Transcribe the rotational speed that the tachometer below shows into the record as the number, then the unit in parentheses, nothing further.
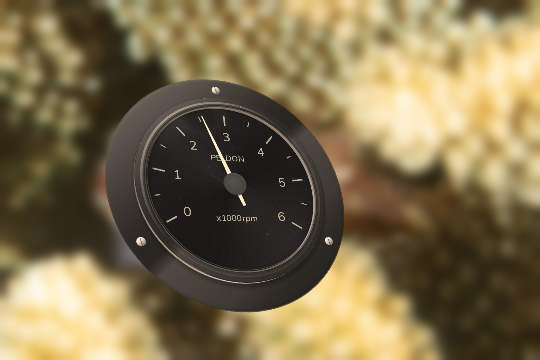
2500 (rpm)
